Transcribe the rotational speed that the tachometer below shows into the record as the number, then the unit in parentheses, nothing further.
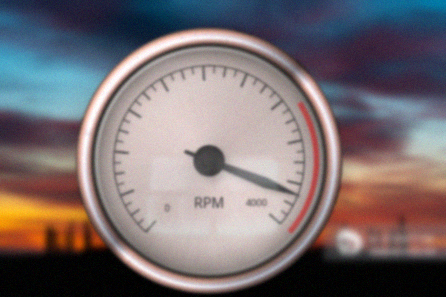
3700 (rpm)
